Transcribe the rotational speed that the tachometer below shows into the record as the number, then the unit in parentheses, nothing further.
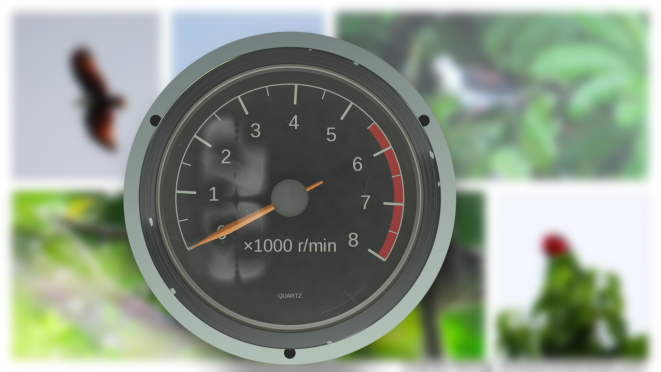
0 (rpm)
